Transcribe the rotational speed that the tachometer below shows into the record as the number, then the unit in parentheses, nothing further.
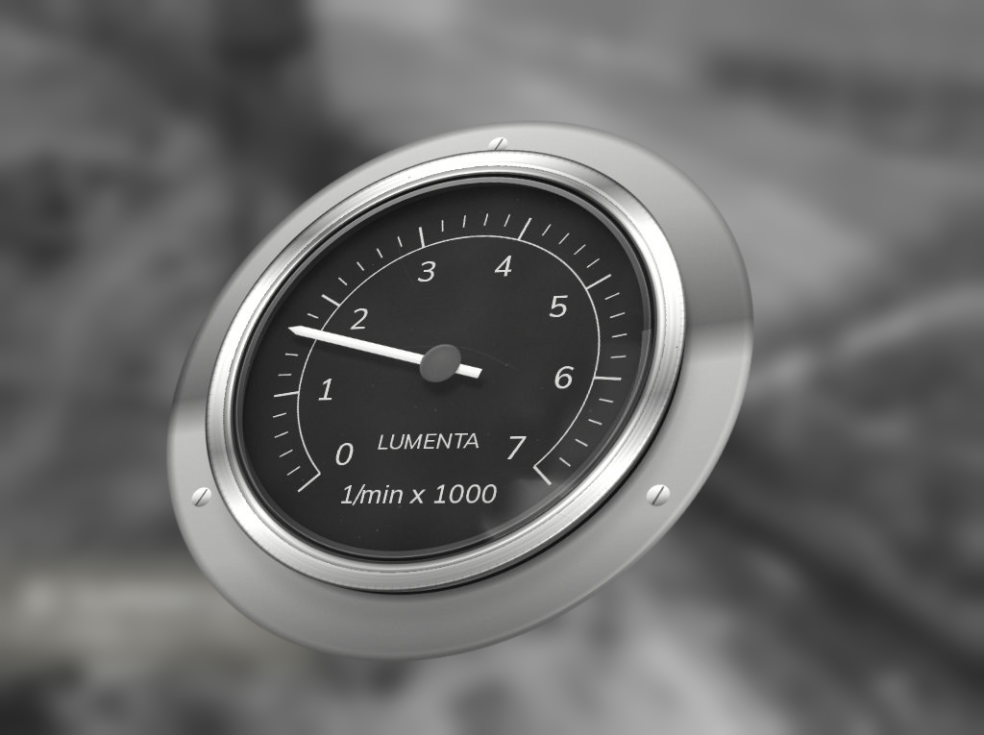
1600 (rpm)
